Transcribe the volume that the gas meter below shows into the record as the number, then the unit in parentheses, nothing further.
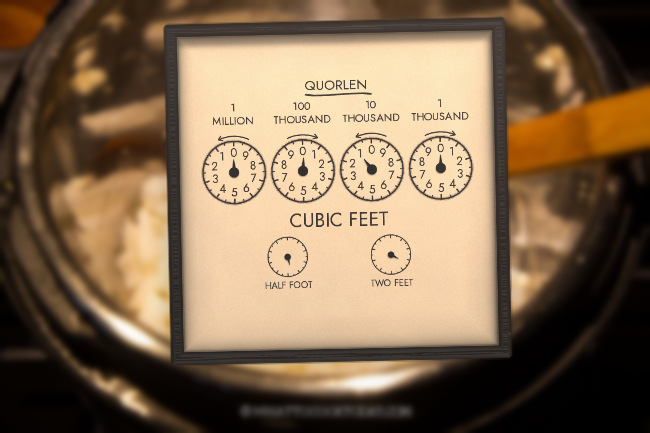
1000 (ft³)
